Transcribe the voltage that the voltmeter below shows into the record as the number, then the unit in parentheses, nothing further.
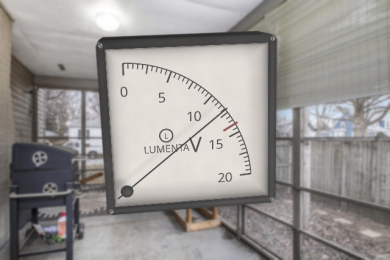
12 (V)
